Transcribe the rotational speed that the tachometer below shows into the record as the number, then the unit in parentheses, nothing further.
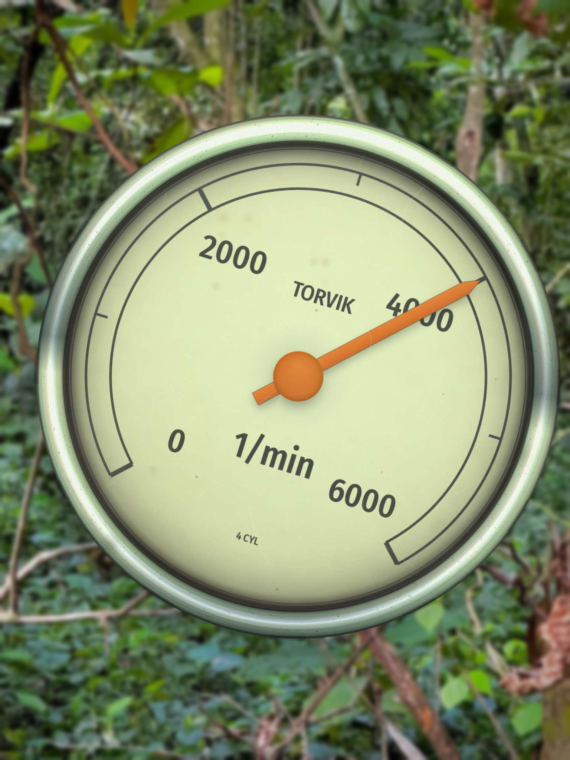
4000 (rpm)
